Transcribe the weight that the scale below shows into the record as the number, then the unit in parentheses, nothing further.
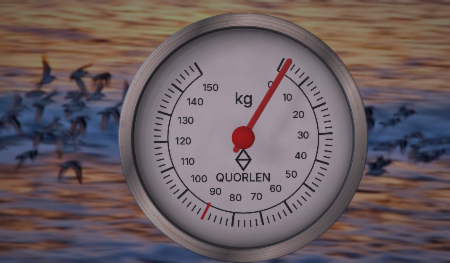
2 (kg)
